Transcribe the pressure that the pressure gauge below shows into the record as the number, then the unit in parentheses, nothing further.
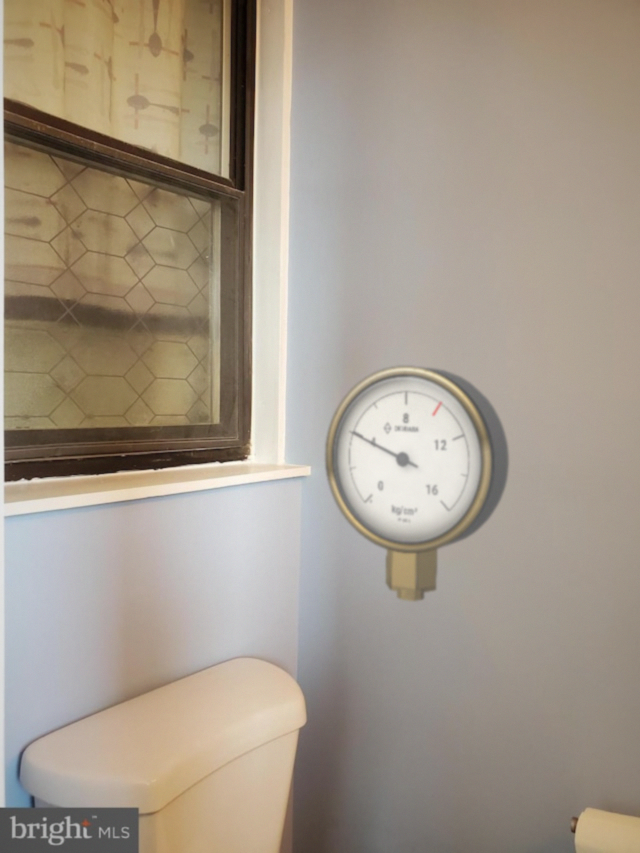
4 (kg/cm²)
